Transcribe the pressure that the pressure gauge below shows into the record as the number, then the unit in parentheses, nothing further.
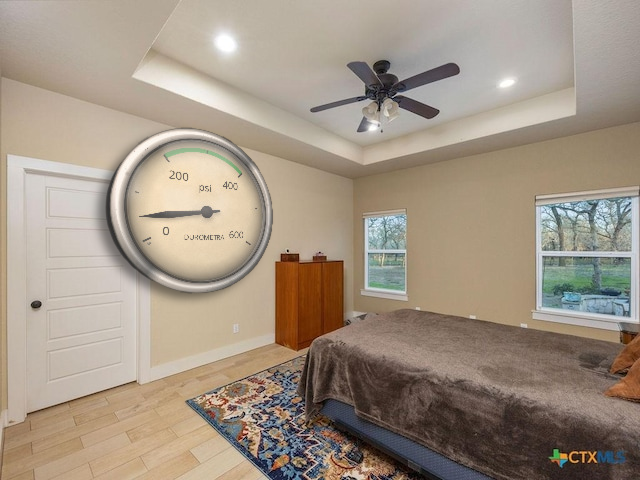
50 (psi)
